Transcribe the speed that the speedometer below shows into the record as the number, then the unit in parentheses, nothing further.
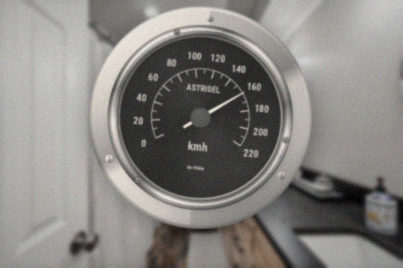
160 (km/h)
